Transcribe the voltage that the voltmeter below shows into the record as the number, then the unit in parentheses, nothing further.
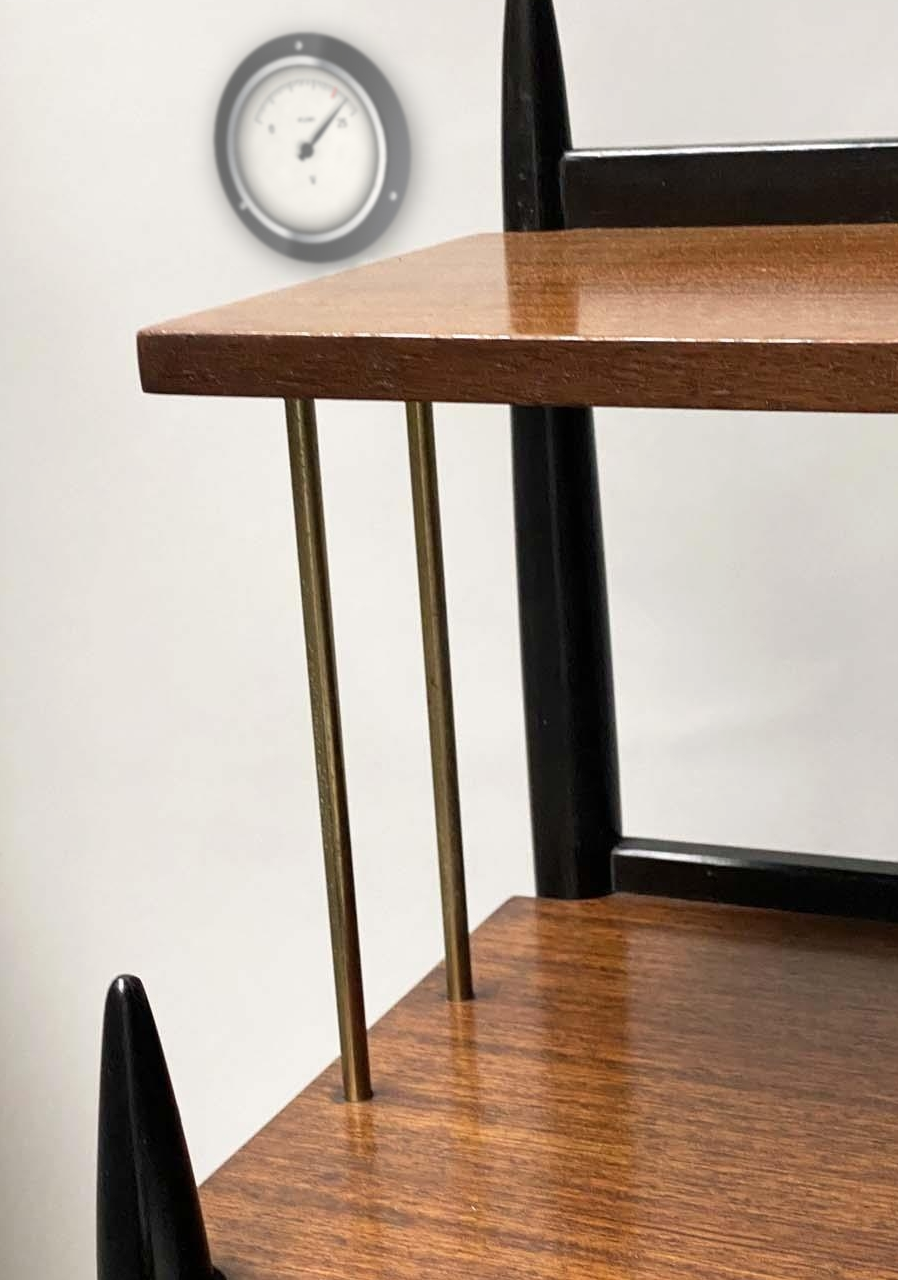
22.5 (V)
